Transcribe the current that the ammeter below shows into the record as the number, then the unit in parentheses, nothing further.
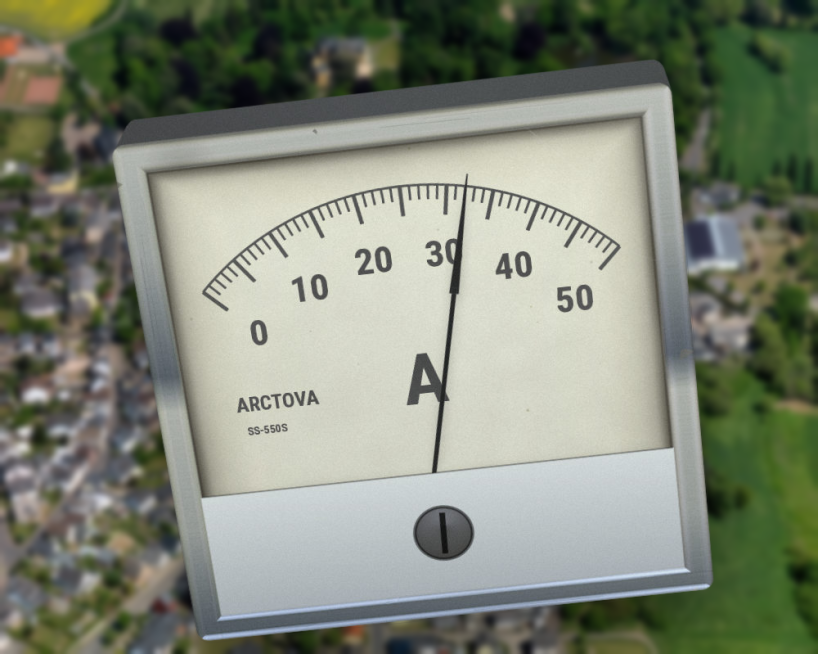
32 (A)
